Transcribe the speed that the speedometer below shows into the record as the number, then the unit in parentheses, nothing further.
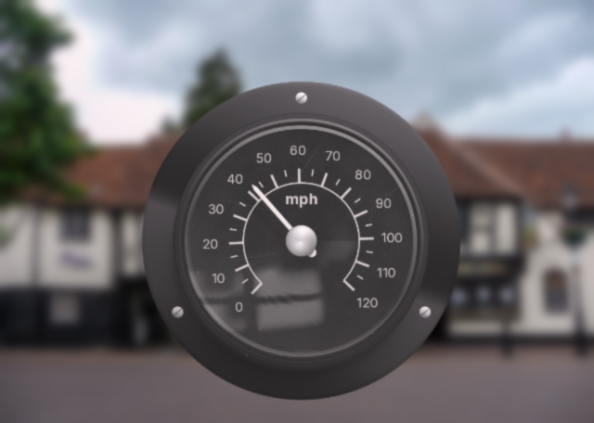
42.5 (mph)
